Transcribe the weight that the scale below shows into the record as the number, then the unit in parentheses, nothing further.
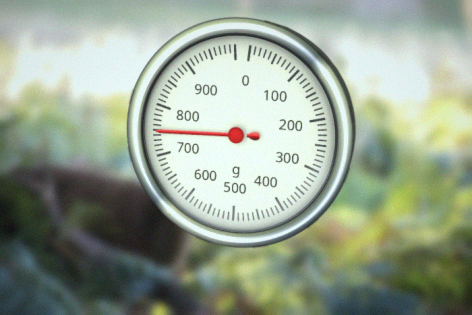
750 (g)
